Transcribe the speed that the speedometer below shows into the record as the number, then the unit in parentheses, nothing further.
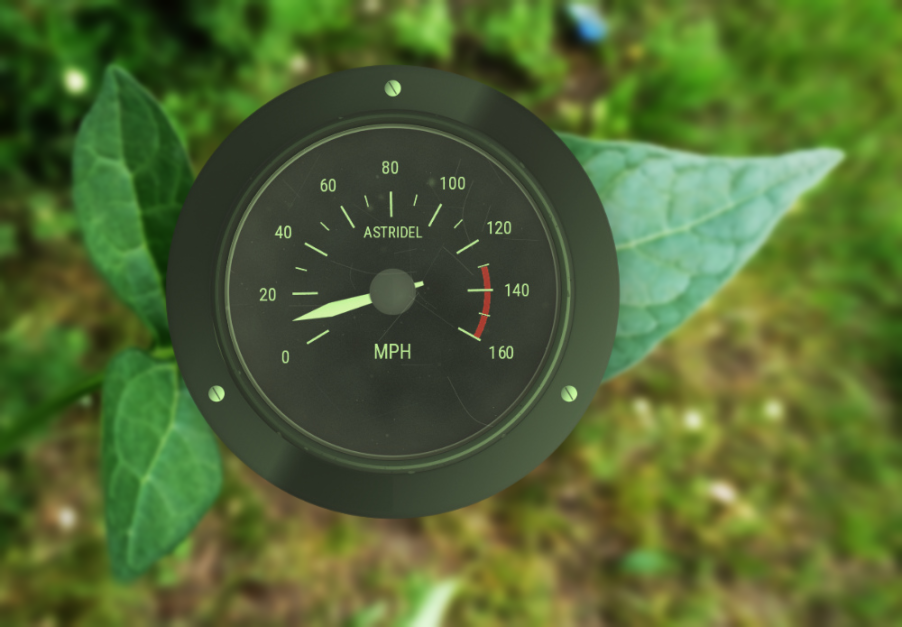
10 (mph)
